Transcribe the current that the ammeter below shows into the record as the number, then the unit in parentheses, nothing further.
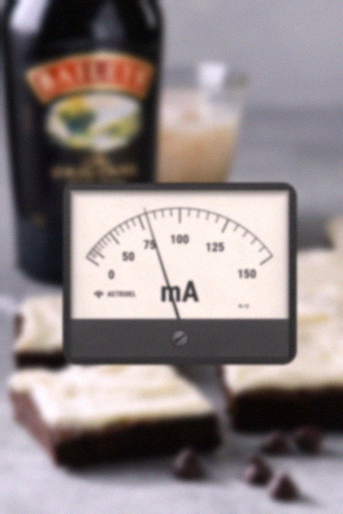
80 (mA)
